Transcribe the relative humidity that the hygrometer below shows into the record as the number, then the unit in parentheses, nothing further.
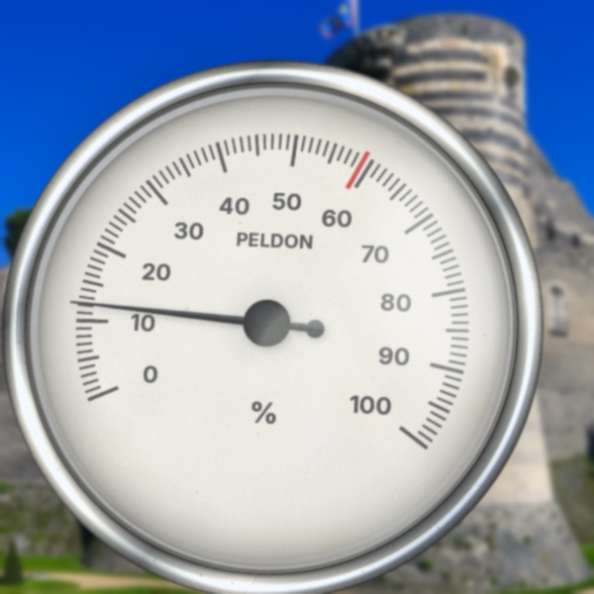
12 (%)
